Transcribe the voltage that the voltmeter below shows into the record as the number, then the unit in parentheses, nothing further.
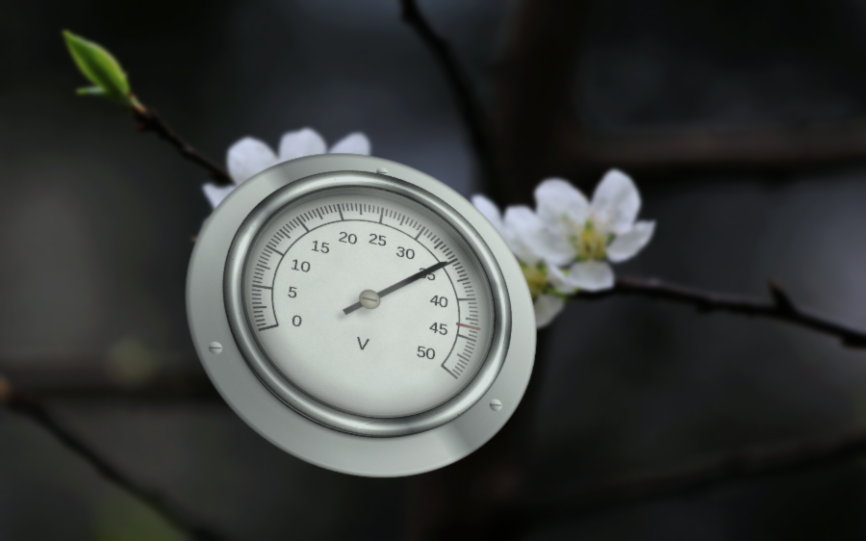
35 (V)
